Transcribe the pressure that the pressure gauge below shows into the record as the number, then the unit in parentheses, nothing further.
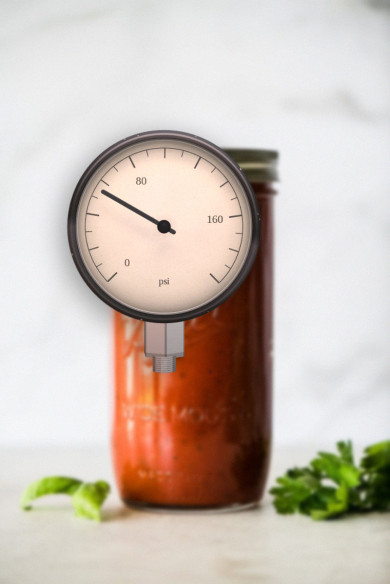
55 (psi)
